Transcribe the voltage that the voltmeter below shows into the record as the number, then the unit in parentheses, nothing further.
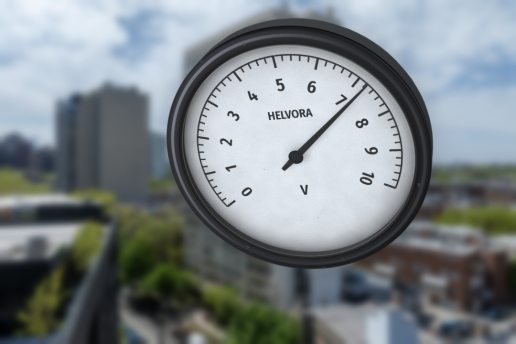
7.2 (V)
